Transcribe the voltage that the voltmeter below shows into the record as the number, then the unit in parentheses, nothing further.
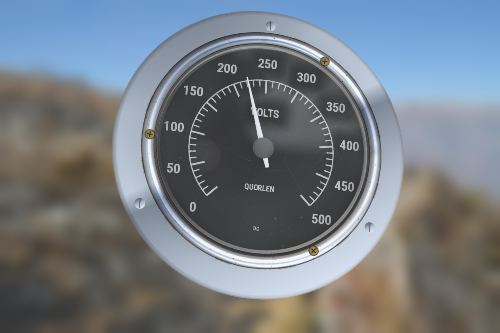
220 (V)
